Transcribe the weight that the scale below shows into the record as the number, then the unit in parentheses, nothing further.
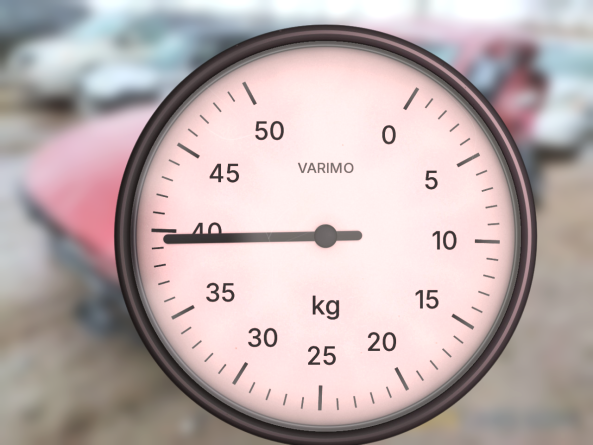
39.5 (kg)
